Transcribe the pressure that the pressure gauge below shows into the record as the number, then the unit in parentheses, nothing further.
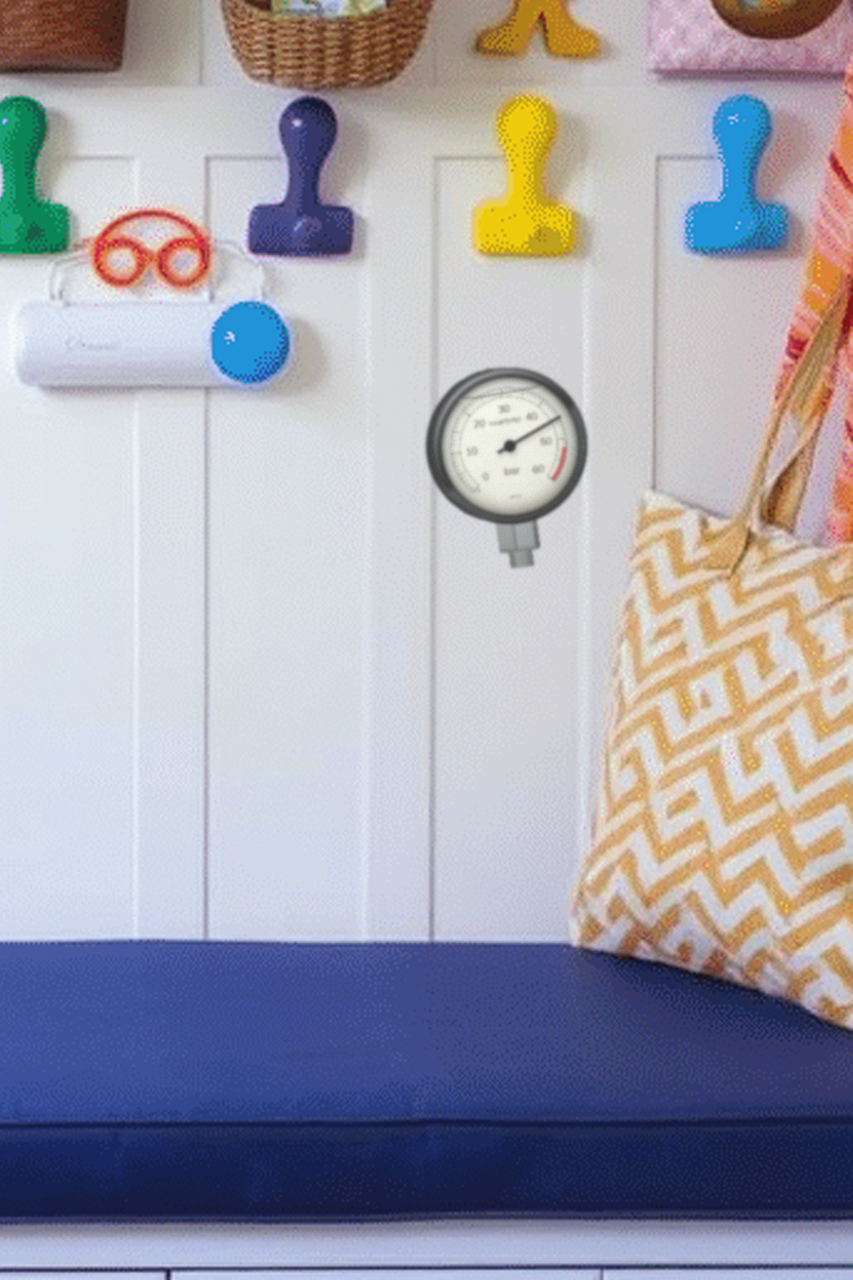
45 (bar)
